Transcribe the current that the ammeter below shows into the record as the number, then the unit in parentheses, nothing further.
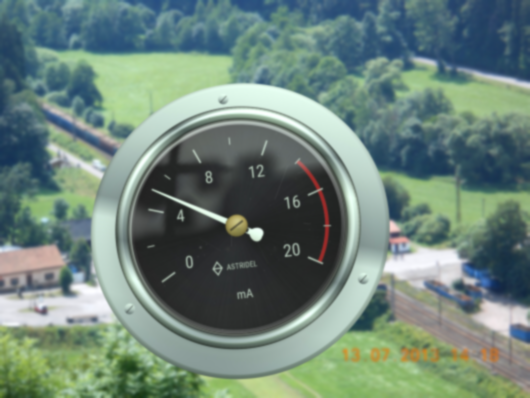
5 (mA)
